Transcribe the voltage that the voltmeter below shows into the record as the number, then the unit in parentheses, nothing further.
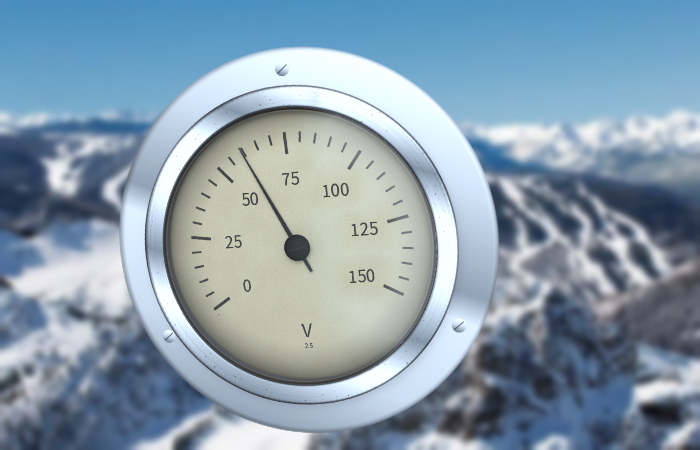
60 (V)
